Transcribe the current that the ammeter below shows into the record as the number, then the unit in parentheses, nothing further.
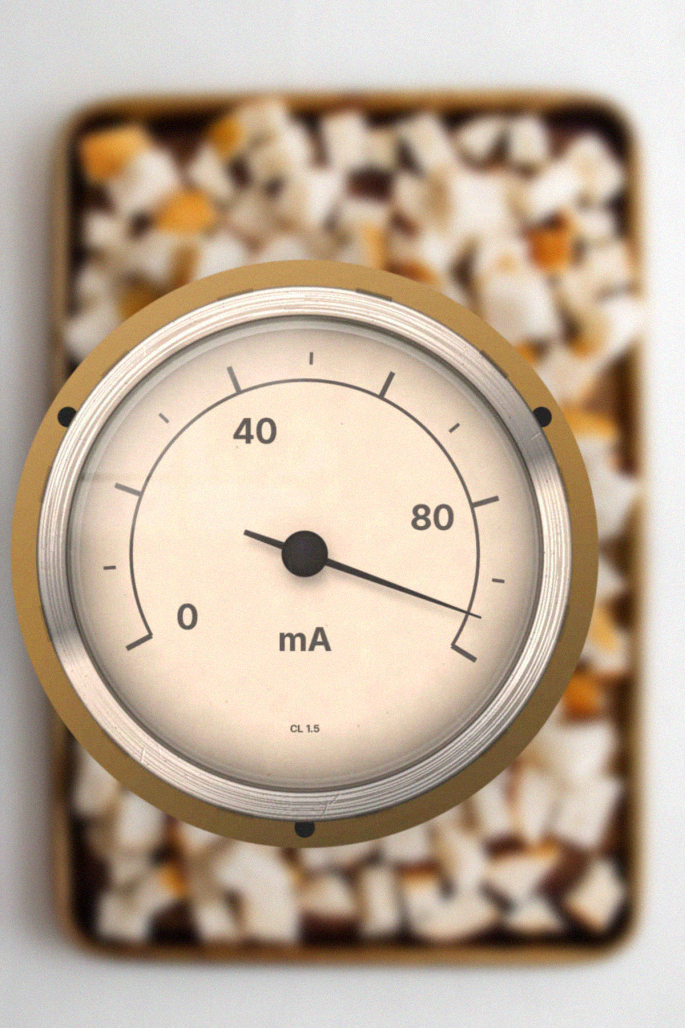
95 (mA)
